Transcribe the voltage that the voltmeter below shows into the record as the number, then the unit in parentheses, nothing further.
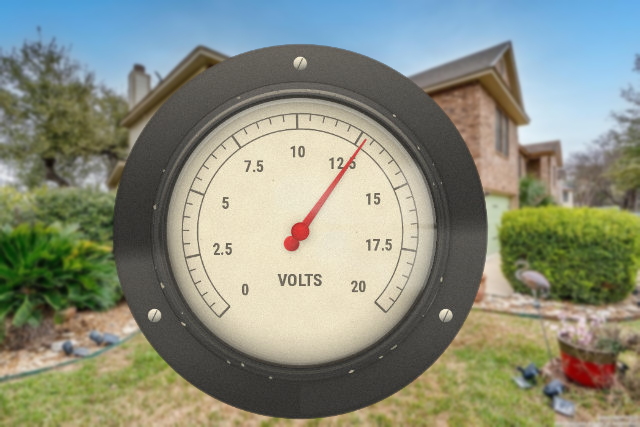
12.75 (V)
